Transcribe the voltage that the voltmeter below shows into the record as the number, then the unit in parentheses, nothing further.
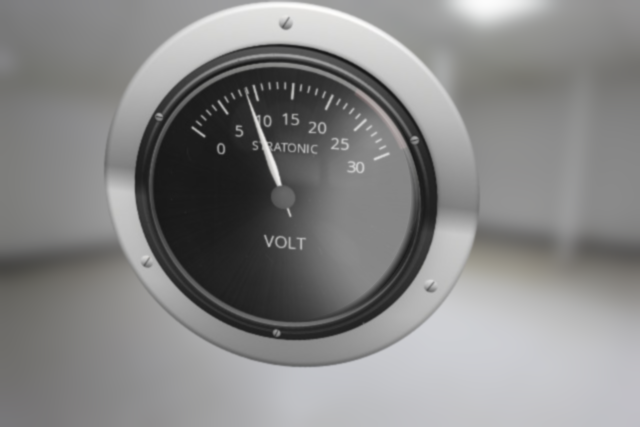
9 (V)
